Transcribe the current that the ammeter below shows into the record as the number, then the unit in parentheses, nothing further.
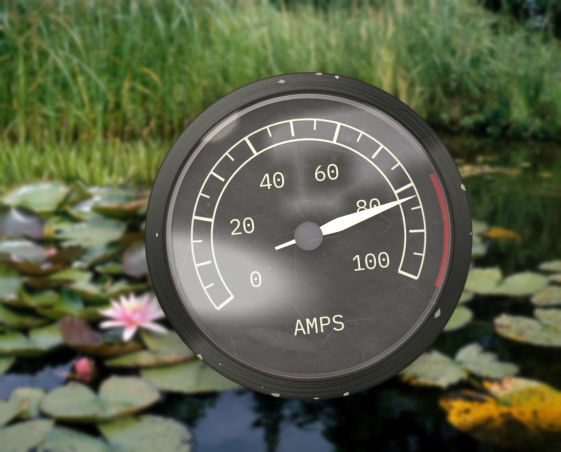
82.5 (A)
